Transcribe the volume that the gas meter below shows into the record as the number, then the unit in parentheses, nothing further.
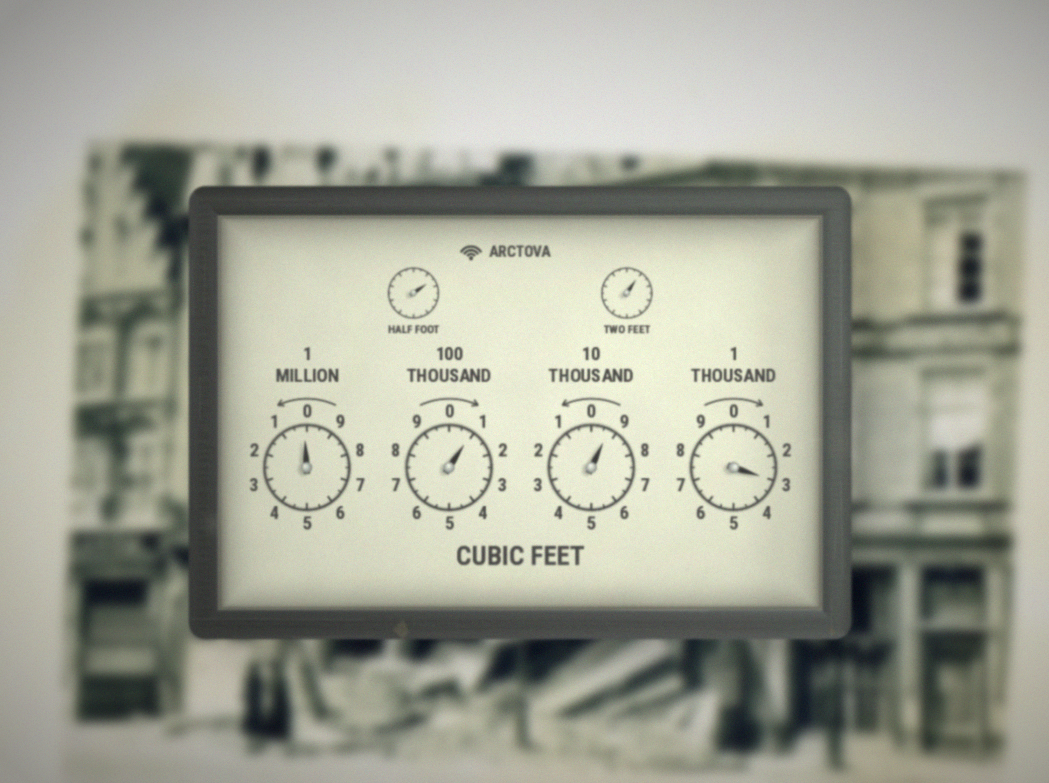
9300 (ft³)
